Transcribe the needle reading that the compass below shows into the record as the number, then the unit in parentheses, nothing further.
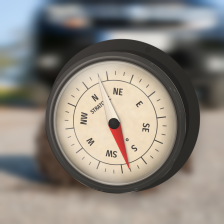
200 (°)
